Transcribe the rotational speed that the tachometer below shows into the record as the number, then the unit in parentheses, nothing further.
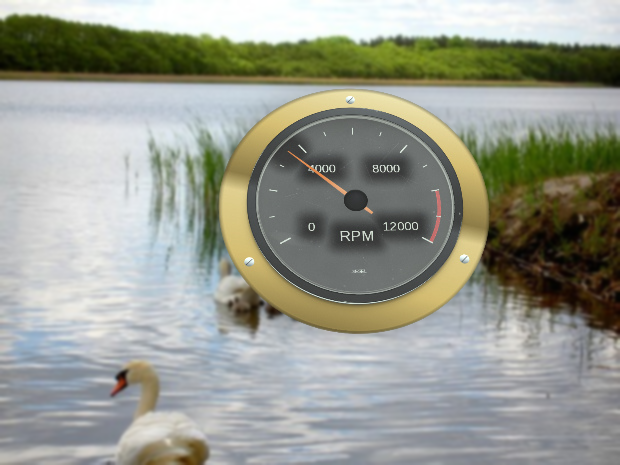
3500 (rpm)
